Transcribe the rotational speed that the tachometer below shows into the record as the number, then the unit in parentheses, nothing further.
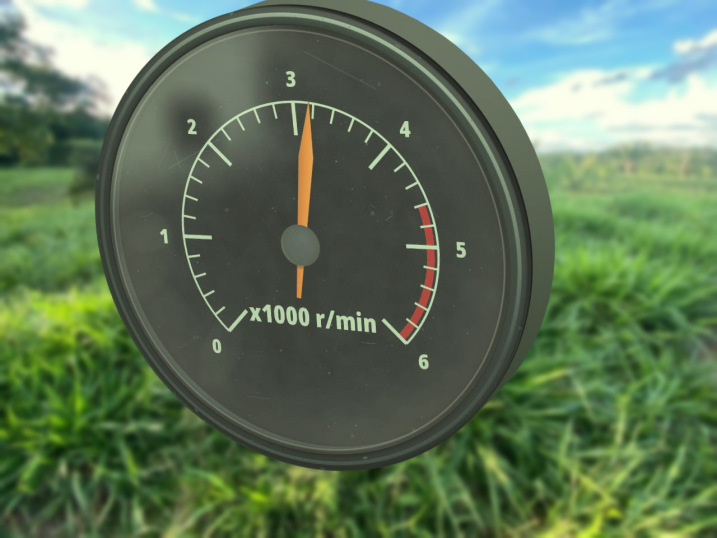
3200 (rpm)
